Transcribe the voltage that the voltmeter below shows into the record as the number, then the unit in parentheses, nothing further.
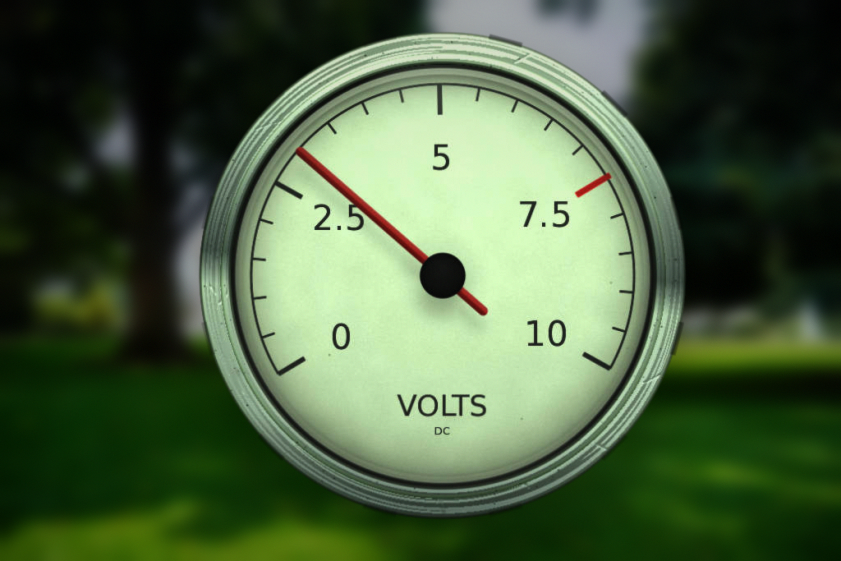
3 (V)
